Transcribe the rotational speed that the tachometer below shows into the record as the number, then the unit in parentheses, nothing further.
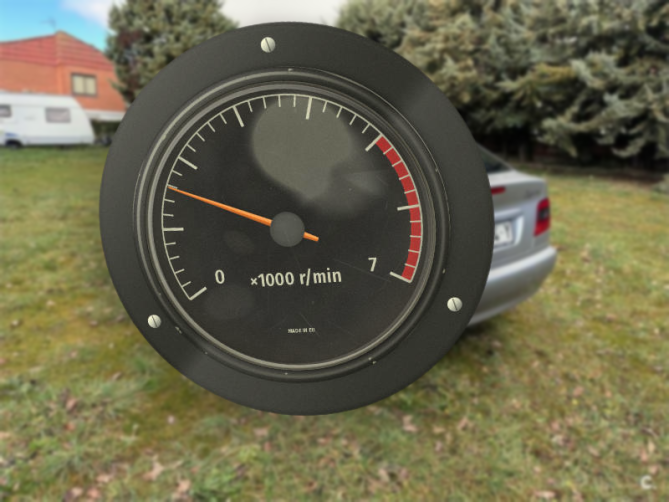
1600 (rpm)
